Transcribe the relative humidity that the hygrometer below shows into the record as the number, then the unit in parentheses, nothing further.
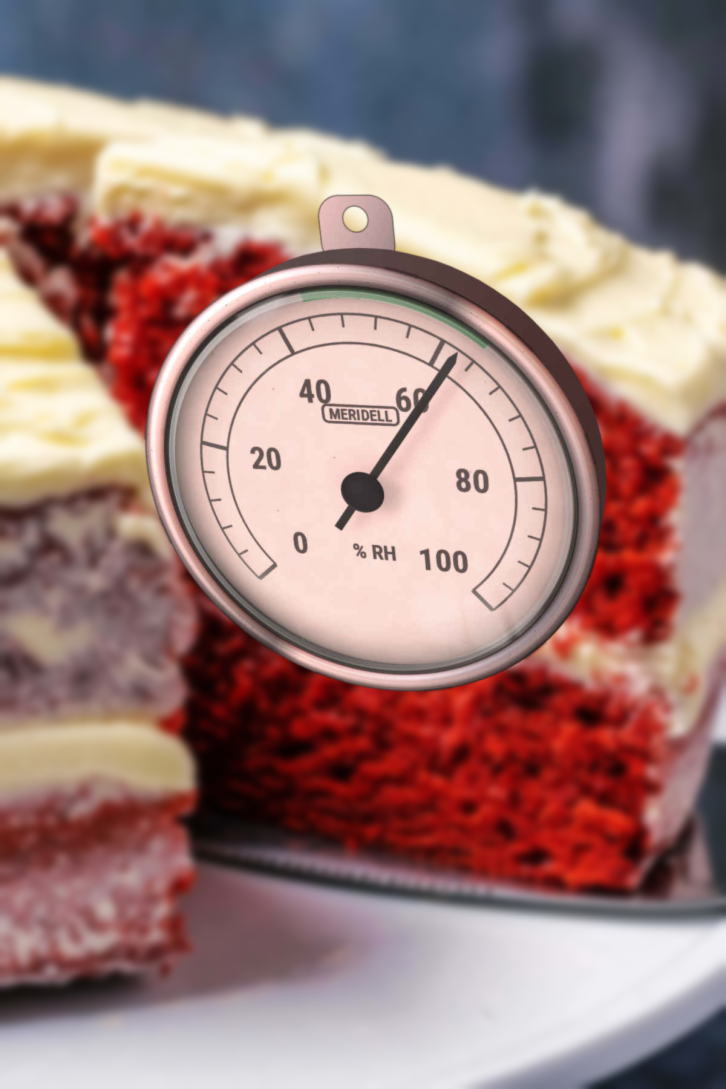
62 (%)
